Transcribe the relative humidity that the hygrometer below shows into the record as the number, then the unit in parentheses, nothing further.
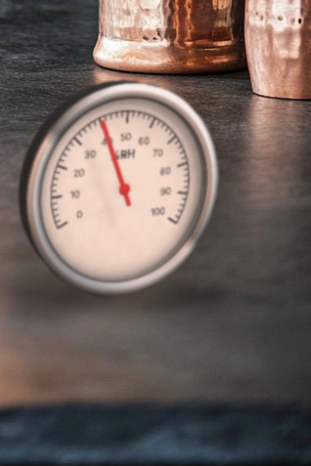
40 (%)
